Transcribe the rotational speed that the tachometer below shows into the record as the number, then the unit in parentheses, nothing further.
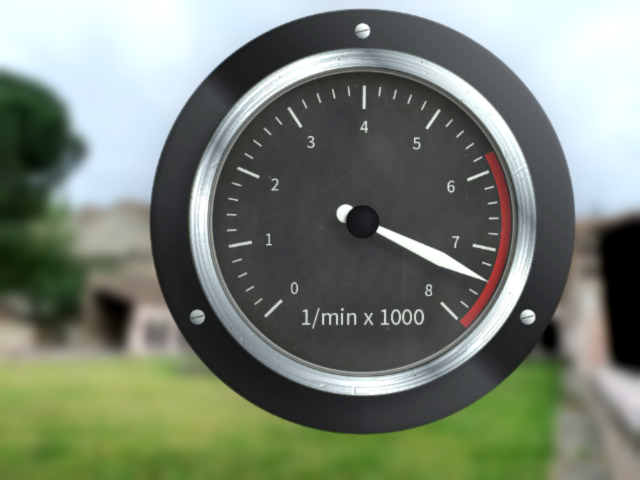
7400 (rpm)
